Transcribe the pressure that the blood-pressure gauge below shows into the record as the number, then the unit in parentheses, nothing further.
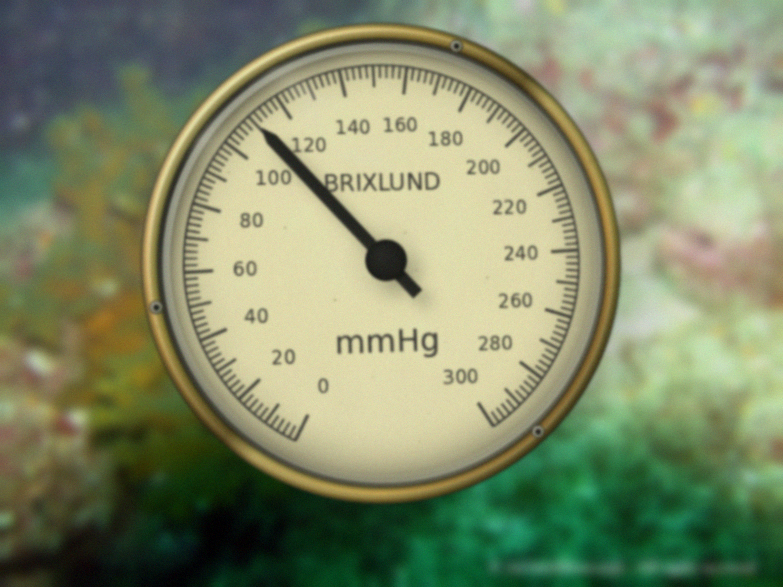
110 (mmHg)
